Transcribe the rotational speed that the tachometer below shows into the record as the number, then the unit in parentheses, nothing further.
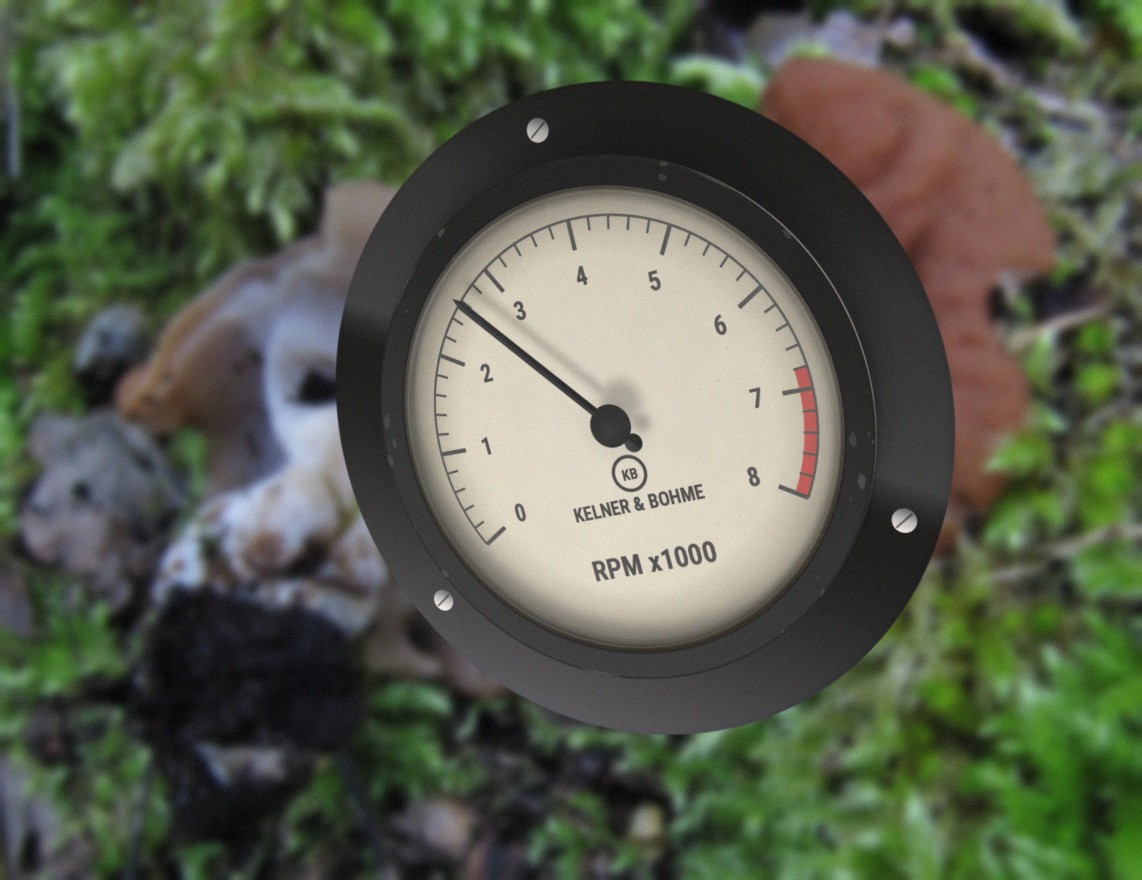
2600 (rpm)
